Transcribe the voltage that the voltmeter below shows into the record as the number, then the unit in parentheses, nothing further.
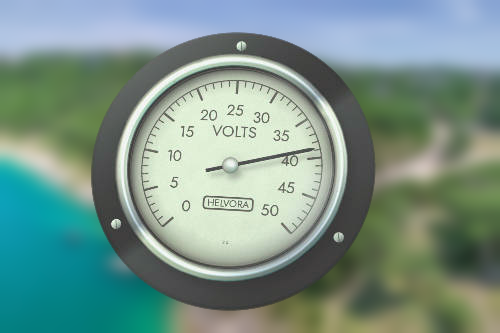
39 (V)
